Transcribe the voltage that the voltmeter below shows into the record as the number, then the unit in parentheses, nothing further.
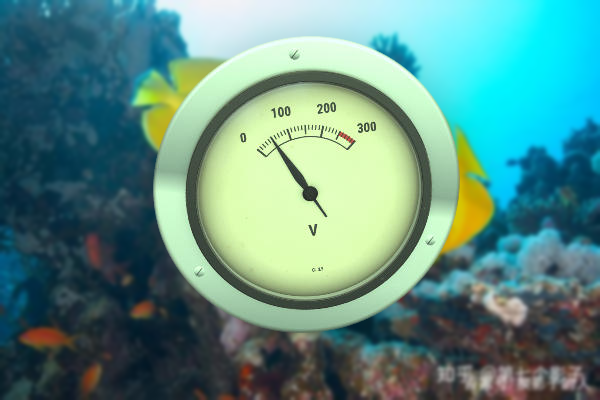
50 (V)
